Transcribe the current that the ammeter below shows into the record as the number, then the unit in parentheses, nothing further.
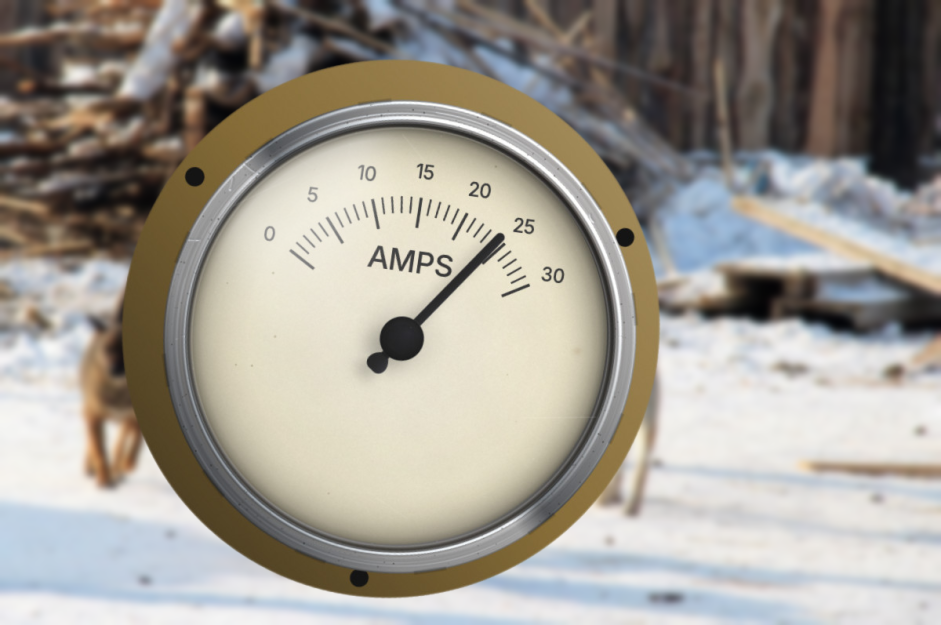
24 (A)
